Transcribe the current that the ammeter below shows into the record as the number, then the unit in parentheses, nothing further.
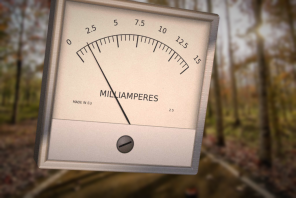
1.5 (mA)
